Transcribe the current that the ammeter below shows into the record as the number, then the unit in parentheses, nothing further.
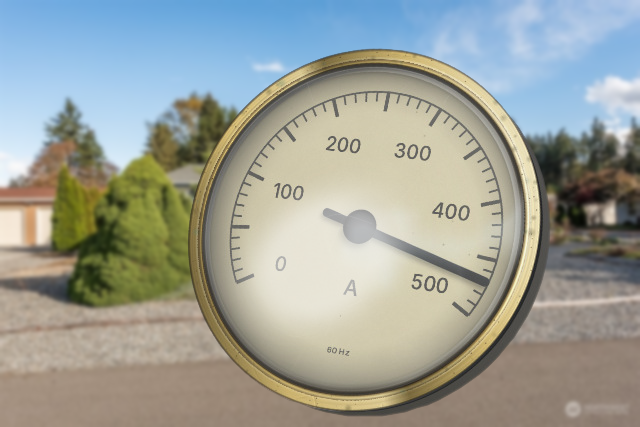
470 (A)
